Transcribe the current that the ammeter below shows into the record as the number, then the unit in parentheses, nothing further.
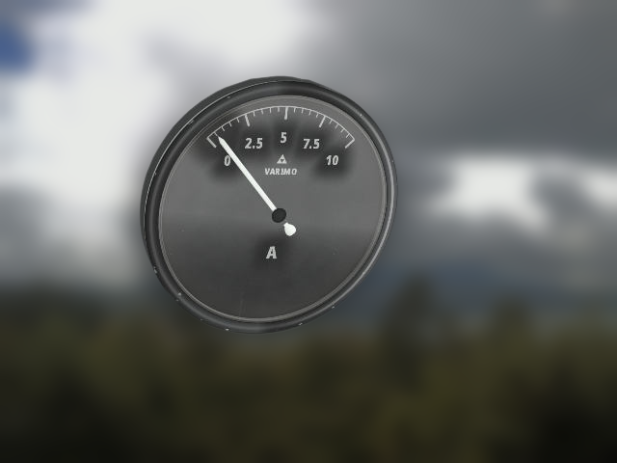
0.5 (A)
